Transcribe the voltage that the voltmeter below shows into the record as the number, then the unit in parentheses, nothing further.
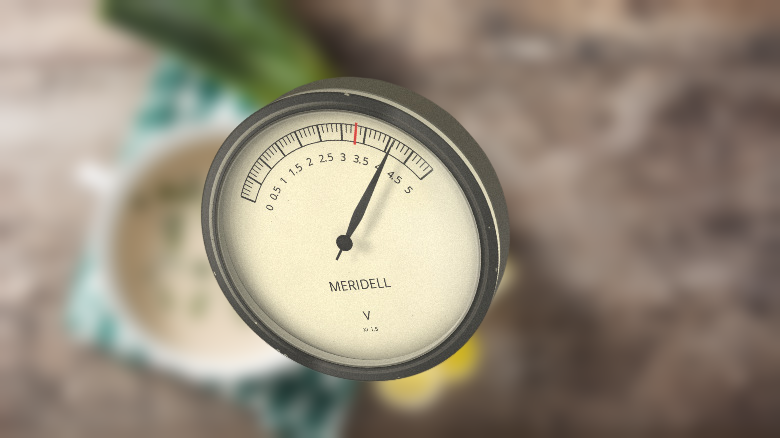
4.1 (V)
